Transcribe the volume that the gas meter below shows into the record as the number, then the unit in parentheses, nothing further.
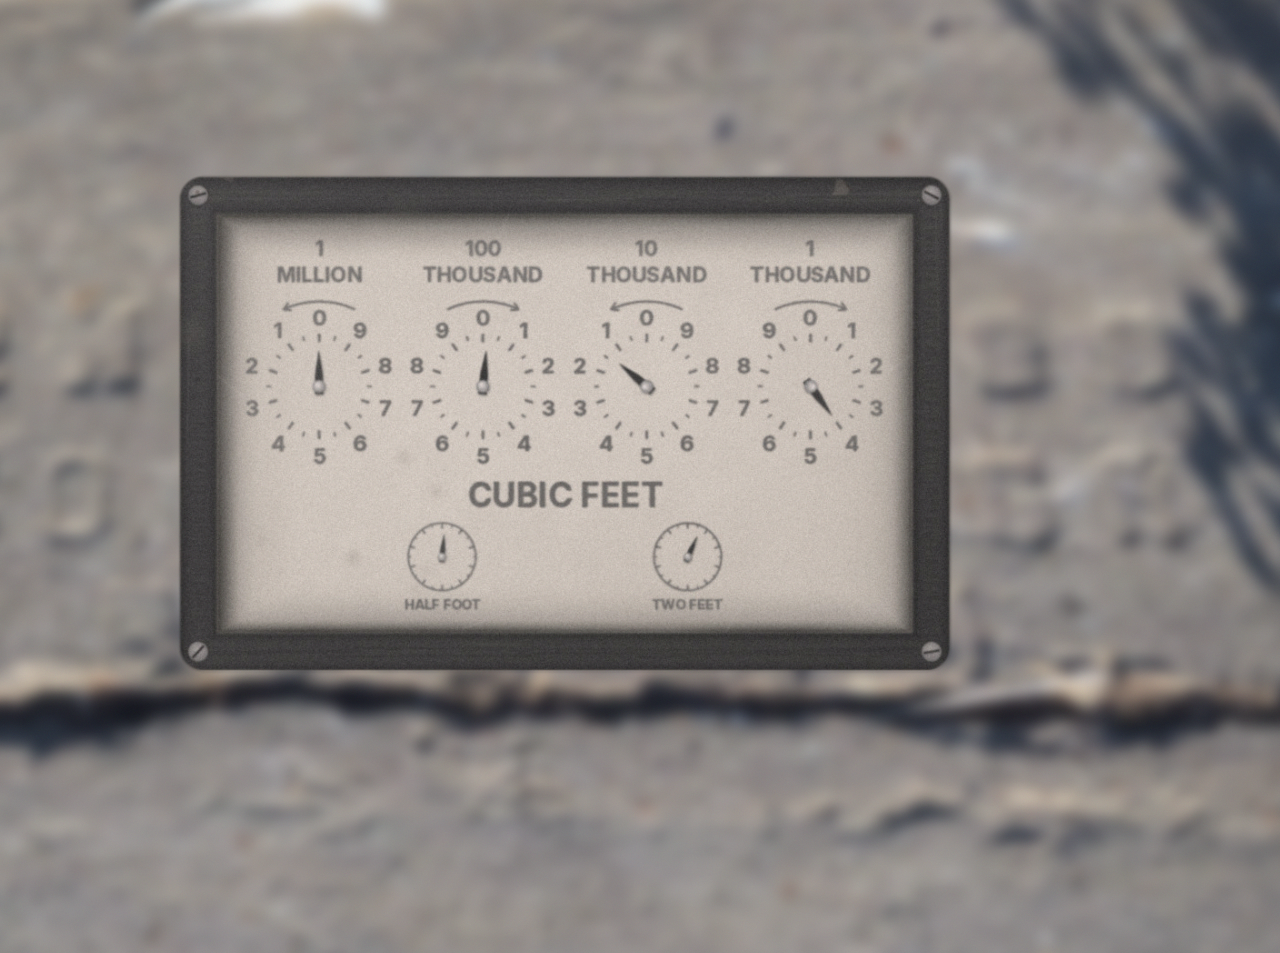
1400 (ft³)
